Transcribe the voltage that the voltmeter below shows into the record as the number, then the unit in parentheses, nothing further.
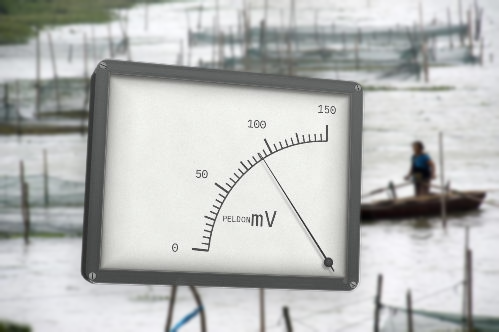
90 (mV)
